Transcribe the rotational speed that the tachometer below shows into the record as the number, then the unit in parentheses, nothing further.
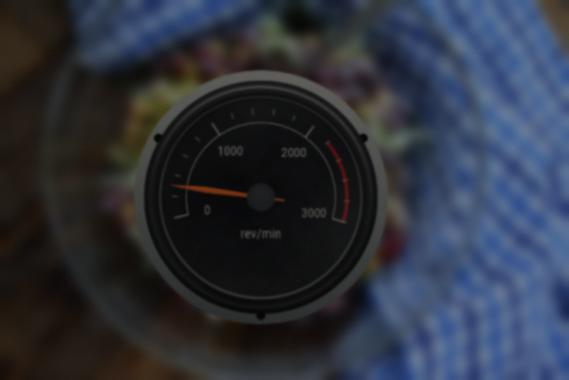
300 (rpm)
